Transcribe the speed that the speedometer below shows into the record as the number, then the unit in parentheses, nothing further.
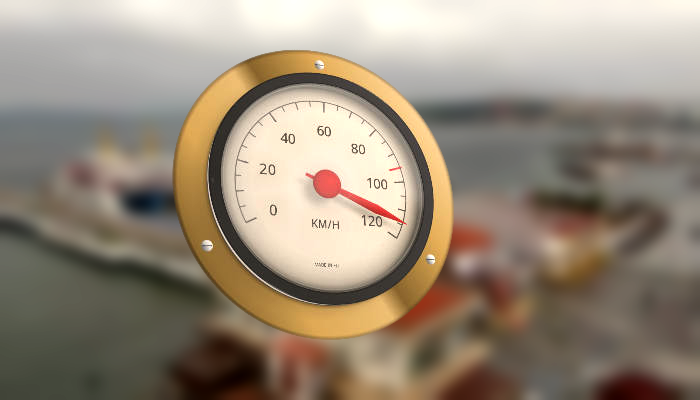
115 (km/h)
